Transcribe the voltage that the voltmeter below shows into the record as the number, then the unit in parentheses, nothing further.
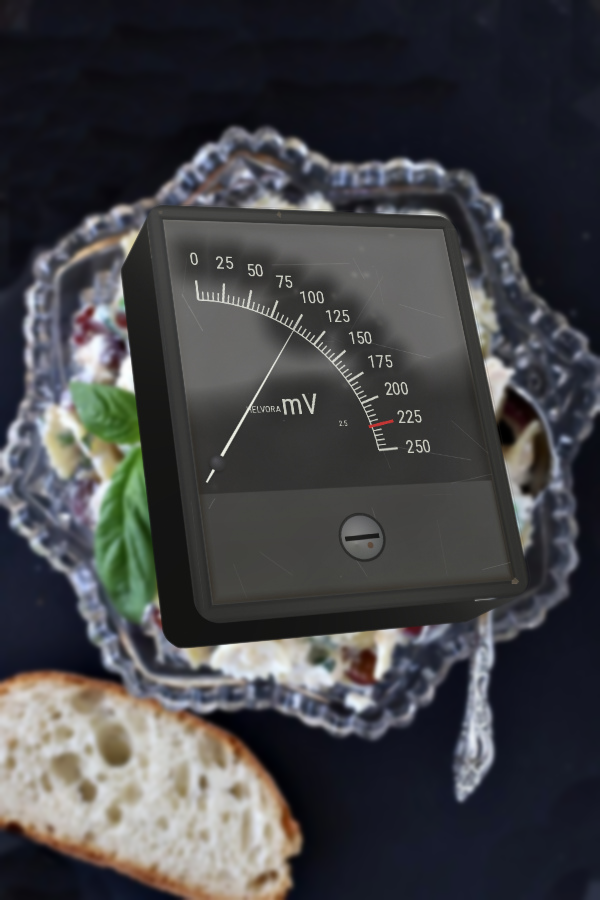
100 (mV)
